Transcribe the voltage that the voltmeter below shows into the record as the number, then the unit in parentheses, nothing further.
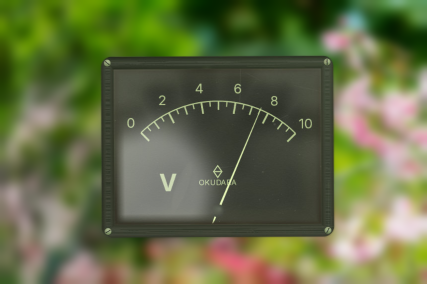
7.5 (V)
